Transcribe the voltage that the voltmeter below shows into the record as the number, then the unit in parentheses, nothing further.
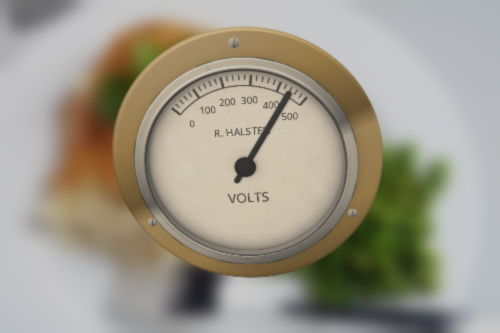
440 (V)
